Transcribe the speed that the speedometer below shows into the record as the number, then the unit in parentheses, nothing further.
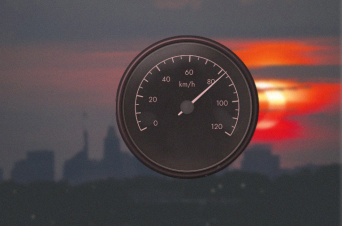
82.5 (km/h)
